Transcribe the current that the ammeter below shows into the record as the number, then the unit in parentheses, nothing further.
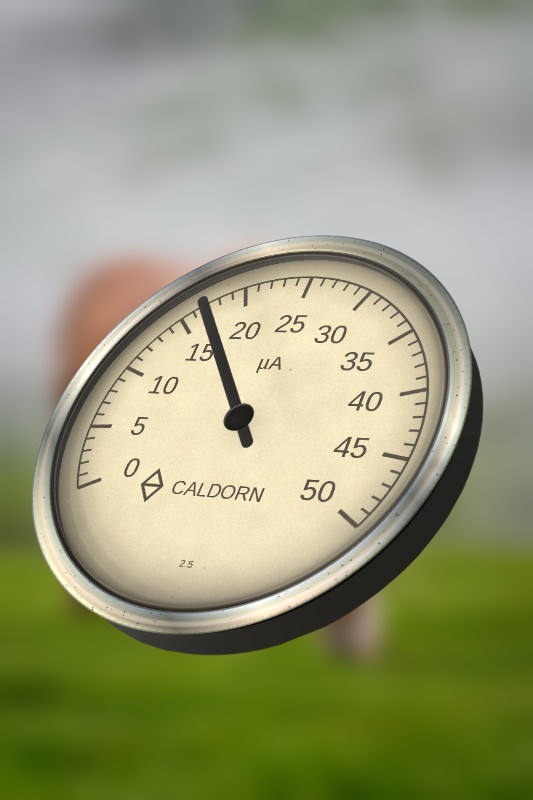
17 (µA)
